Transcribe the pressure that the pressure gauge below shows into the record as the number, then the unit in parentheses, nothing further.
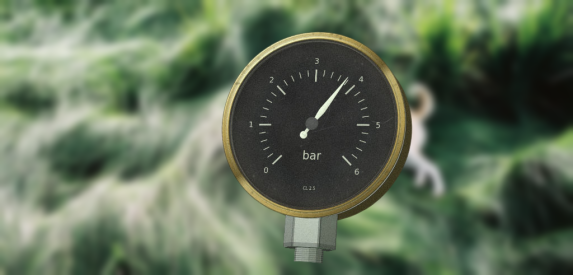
3.8 (bar)
